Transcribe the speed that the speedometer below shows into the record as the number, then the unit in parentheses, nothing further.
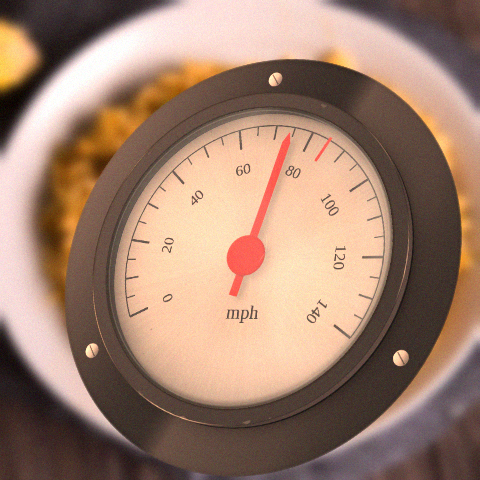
75 (mph)
